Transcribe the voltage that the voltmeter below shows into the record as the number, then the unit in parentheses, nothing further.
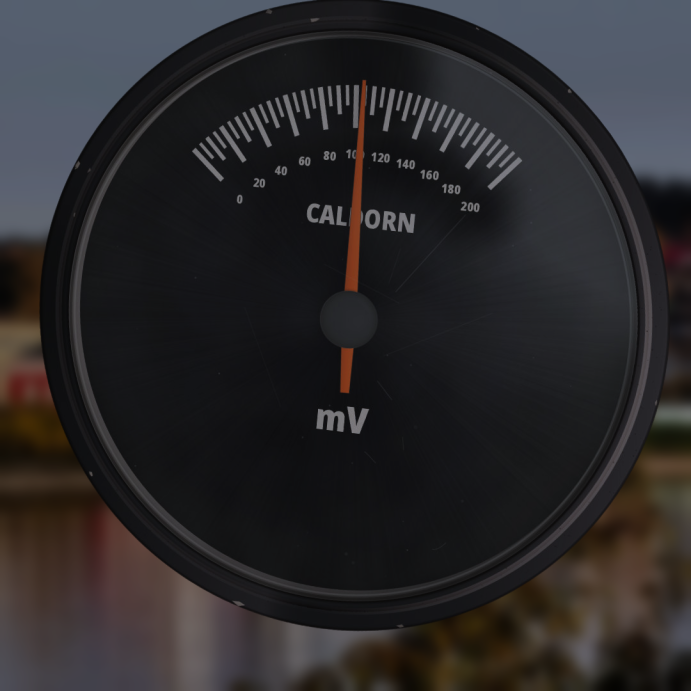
105 (mV)
